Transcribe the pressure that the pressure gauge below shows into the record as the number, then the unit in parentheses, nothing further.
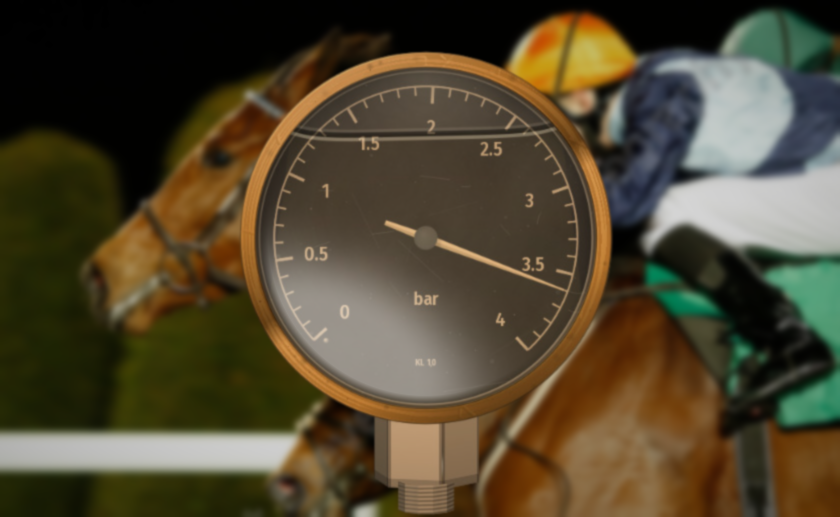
3.6 (bar)
